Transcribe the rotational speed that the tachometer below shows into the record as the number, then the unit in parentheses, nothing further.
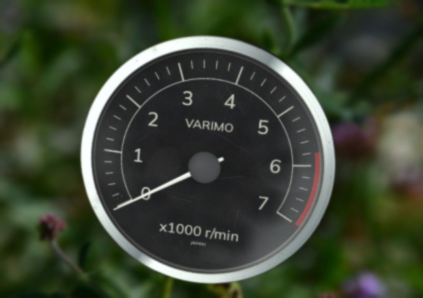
0 (rpm)
